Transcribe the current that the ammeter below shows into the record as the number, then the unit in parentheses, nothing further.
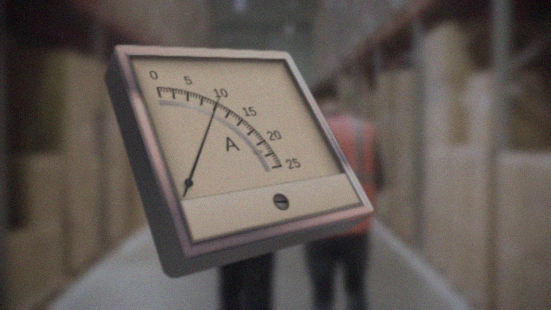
10 (A)
